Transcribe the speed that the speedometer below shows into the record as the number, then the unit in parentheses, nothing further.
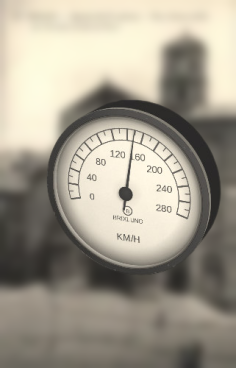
150 (km/h)
